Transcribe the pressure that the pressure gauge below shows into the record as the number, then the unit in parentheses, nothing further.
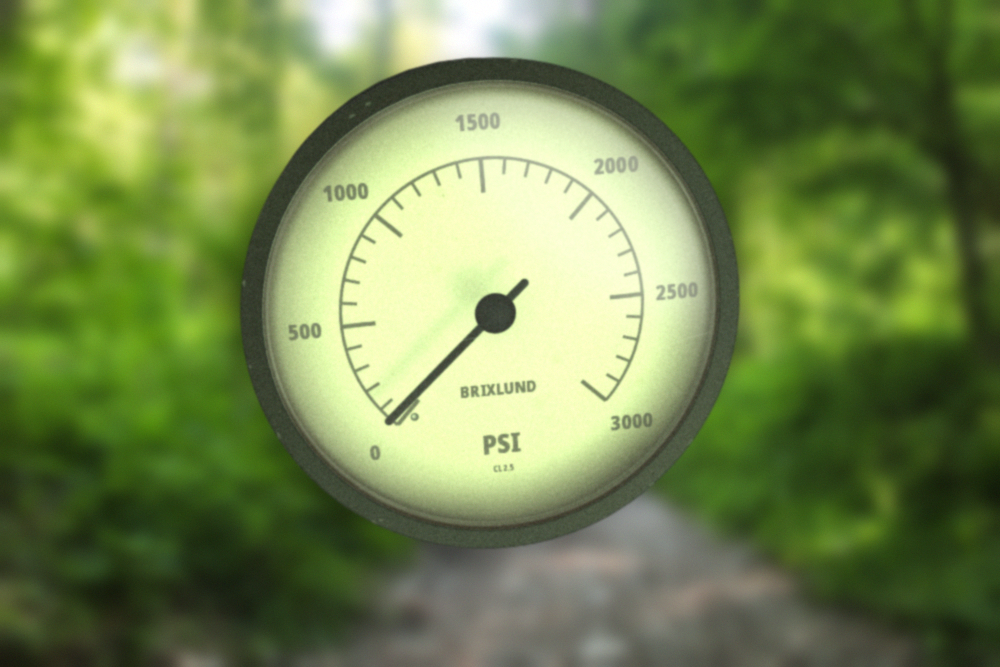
50 (psi)
